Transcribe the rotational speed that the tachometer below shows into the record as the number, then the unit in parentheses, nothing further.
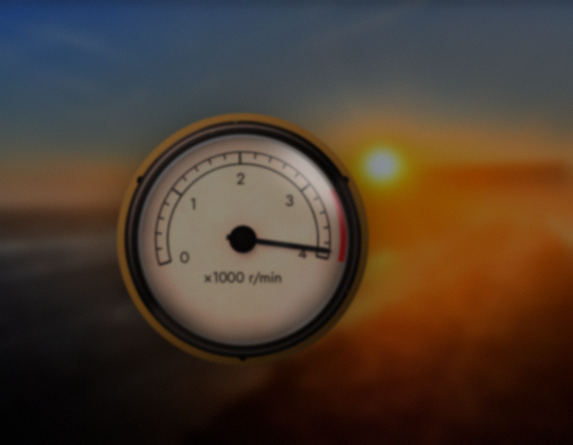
3900 (rpm)
